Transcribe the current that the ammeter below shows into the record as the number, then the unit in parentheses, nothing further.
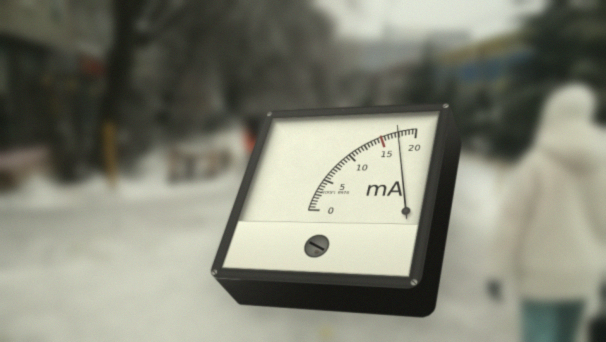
17.5 (mA)
